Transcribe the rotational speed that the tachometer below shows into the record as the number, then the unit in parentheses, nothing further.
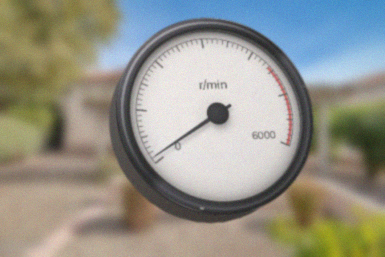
100 (rpm)
